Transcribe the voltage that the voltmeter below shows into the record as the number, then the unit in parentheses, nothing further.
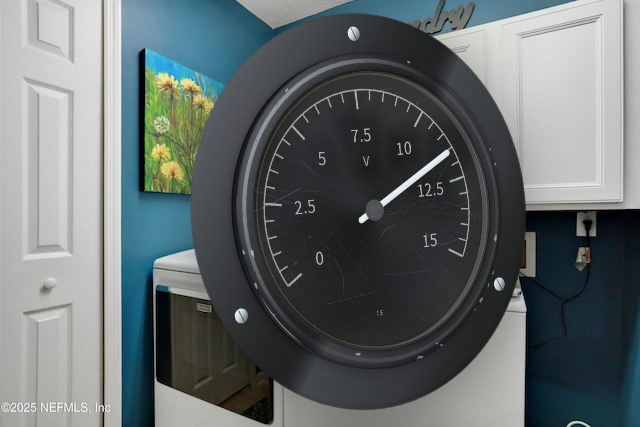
11.5 (V)
